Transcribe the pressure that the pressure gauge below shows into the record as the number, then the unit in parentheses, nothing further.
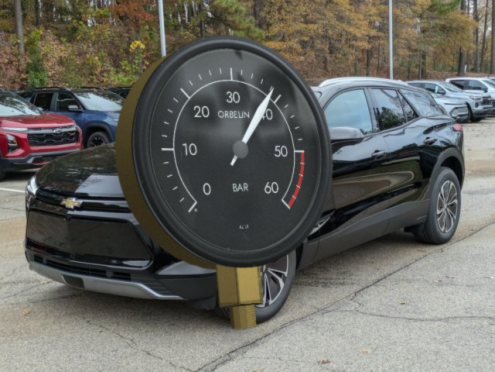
38 (bar)
